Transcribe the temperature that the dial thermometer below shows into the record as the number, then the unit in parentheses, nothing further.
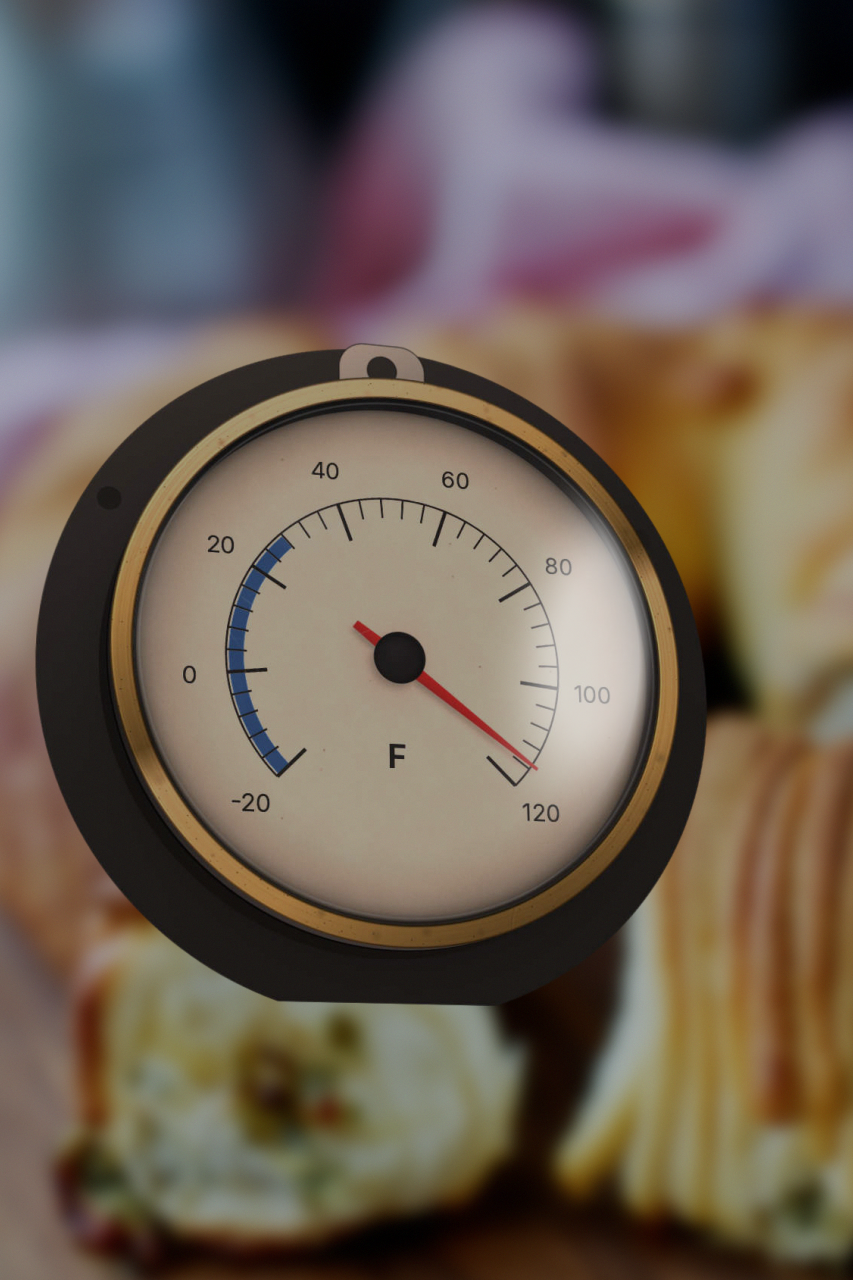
116 (°F)
